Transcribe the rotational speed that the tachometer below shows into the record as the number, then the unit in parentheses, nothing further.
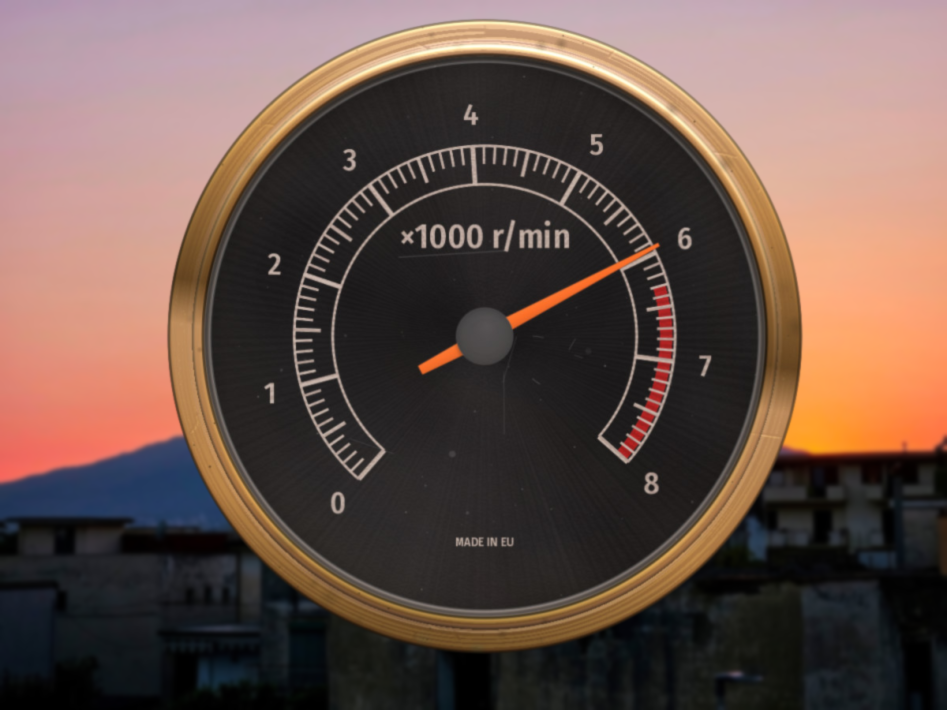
5950 (rpm)
